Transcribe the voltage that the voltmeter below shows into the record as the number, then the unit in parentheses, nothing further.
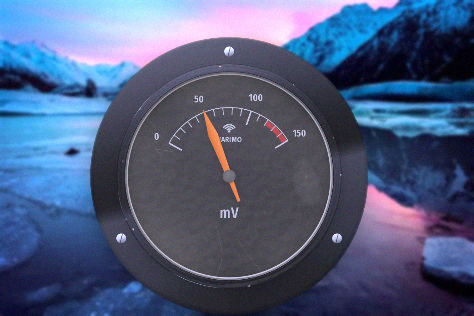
50 (mV)
